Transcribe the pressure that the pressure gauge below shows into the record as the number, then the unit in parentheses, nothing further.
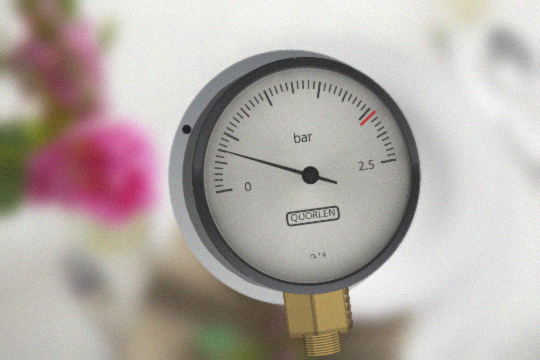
0.35 (bar)
